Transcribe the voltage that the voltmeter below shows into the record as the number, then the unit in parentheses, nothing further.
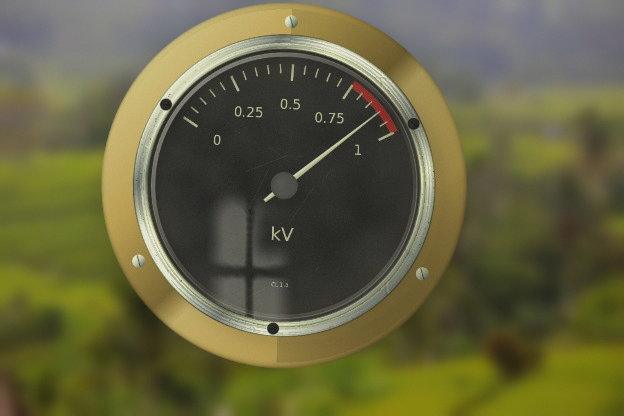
0.9 (kV)
